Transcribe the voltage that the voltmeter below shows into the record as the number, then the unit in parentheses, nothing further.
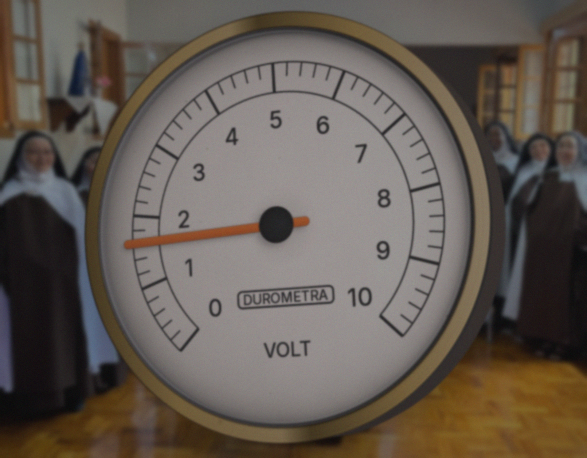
1.6 (V)
